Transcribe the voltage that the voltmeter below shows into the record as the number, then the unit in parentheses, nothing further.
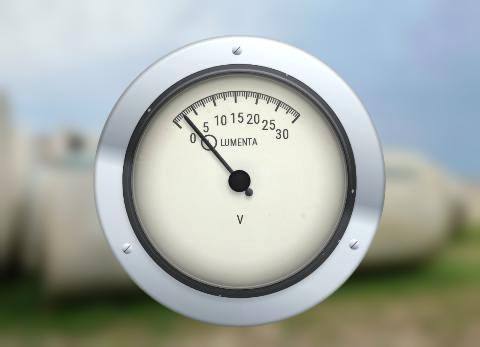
2.5 (V)
